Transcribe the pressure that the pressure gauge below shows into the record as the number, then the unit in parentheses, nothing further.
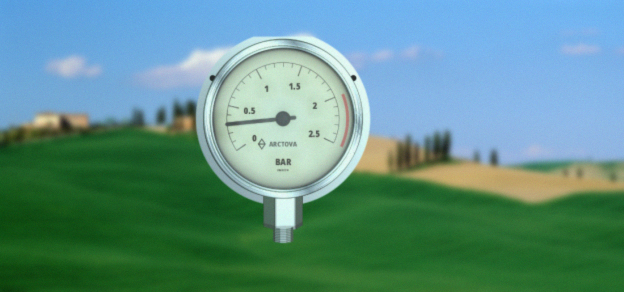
0.3 (bar)
